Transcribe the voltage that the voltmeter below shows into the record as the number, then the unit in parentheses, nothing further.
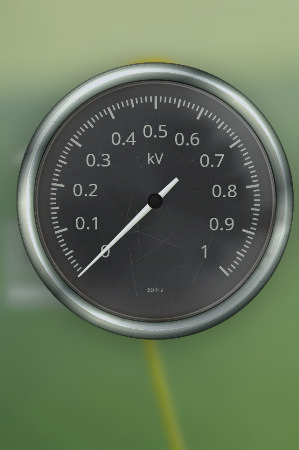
0 (kV)
